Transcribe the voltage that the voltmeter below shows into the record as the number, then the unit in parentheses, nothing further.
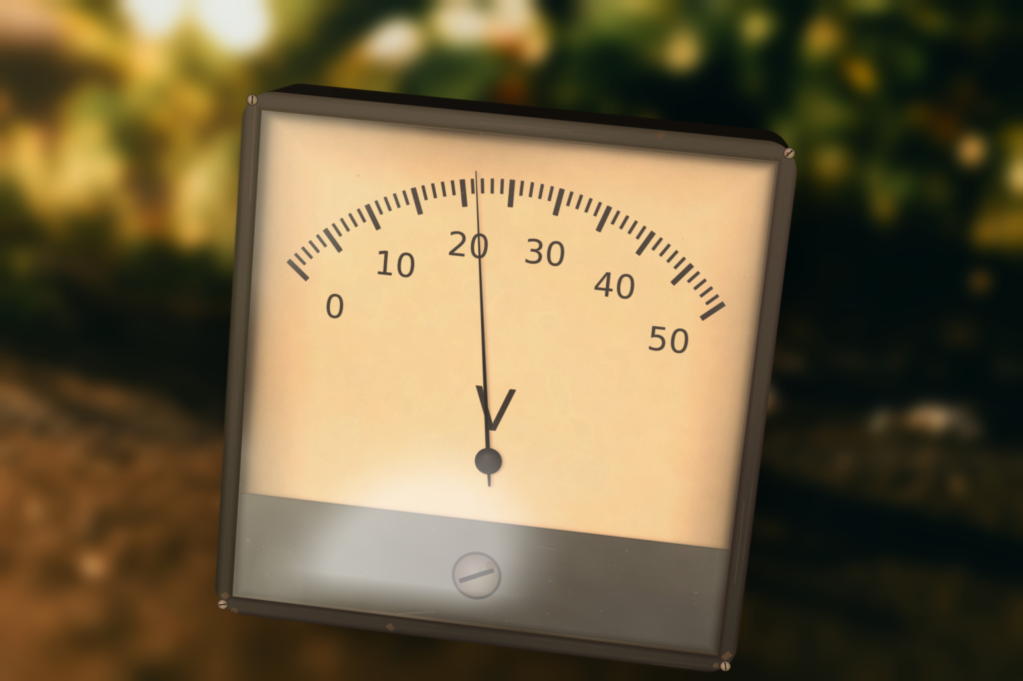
21.5 (V)
